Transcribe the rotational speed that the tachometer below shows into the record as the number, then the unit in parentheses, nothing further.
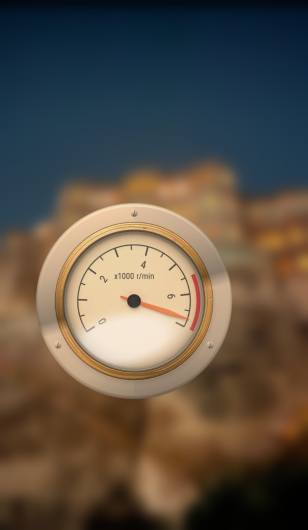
6750 (rpm)
